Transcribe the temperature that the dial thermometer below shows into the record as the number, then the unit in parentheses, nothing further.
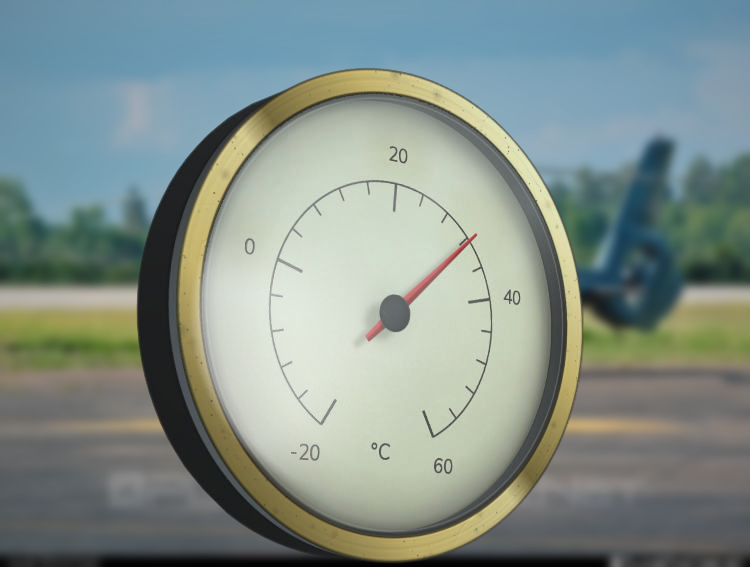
32 (°C)
